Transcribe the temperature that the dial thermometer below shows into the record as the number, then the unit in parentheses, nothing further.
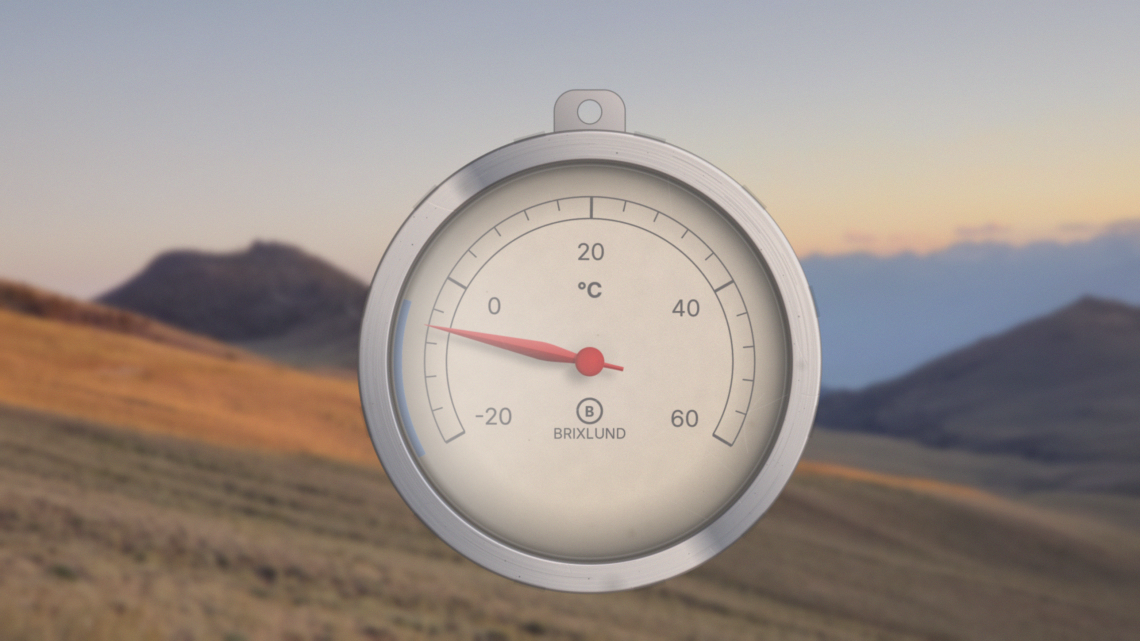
-6 (°C)
